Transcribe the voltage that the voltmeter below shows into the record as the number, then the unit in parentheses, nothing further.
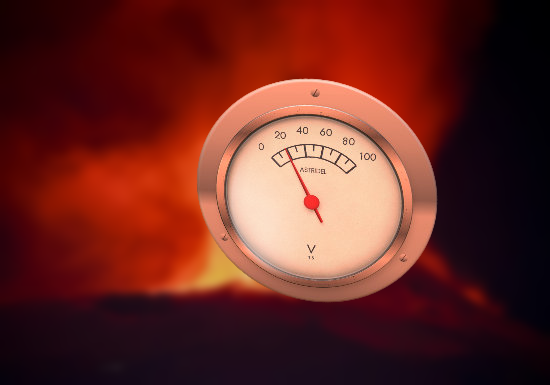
20 (V)
